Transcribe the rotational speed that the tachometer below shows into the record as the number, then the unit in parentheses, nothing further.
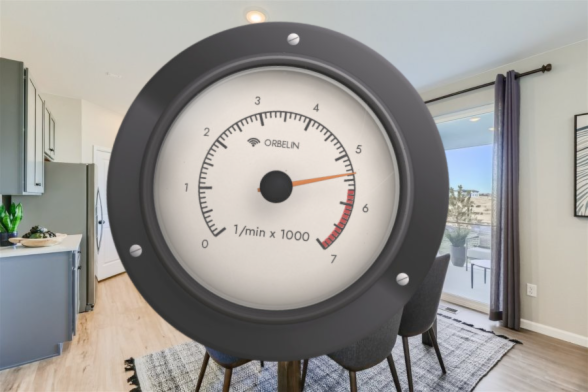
5400 (rpm)
